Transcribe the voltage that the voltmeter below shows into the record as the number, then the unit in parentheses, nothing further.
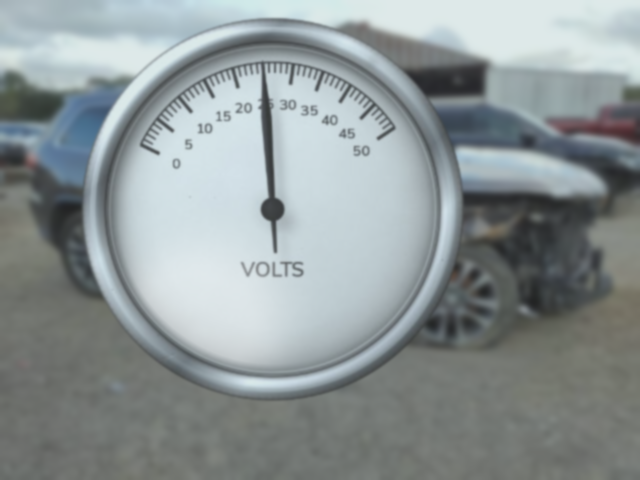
25 (V)
